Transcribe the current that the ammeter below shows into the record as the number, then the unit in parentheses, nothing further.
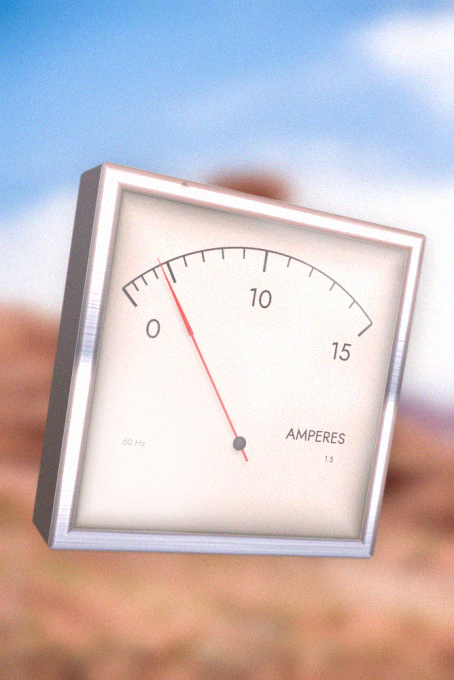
4.5 (A)
